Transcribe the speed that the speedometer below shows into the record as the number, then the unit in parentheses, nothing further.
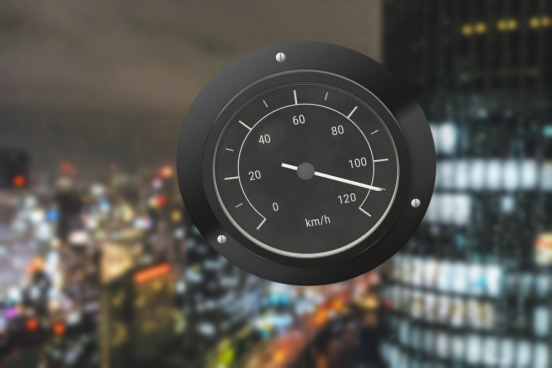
110 (km/h)
